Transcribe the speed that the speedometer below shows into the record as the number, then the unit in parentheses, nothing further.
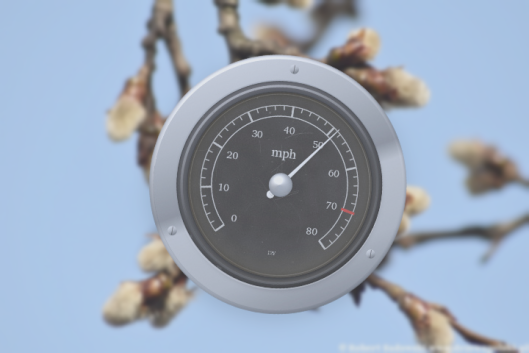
51 (mph)
